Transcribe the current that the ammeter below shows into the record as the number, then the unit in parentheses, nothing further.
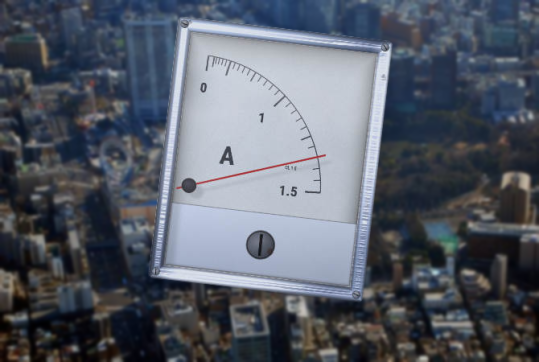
1.35 (A)
